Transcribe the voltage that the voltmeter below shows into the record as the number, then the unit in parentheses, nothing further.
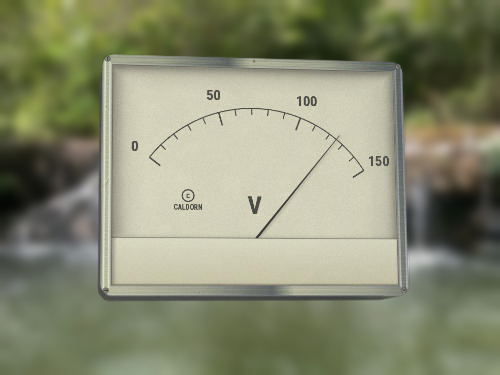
125 (V)
